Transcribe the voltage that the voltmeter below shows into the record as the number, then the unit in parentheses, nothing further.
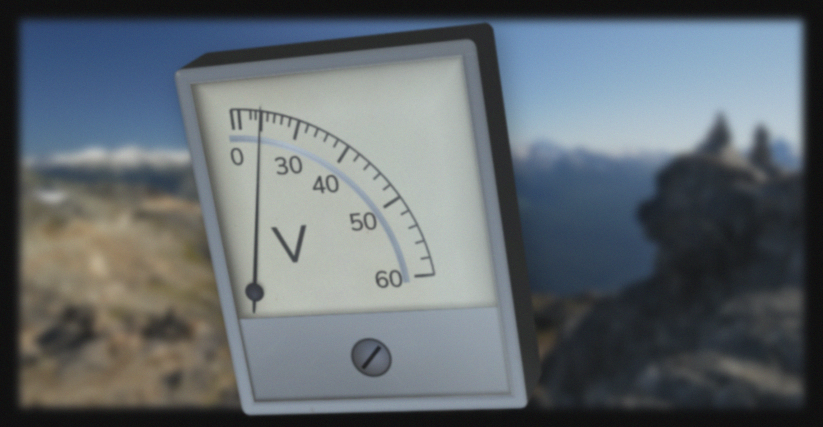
20 (V)
